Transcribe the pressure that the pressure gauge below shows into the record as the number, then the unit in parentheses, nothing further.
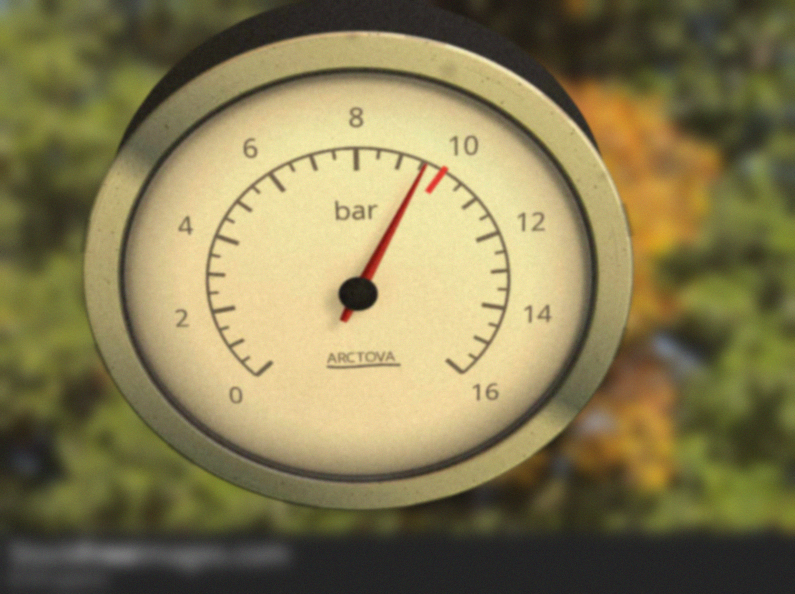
9.5 (bar)
